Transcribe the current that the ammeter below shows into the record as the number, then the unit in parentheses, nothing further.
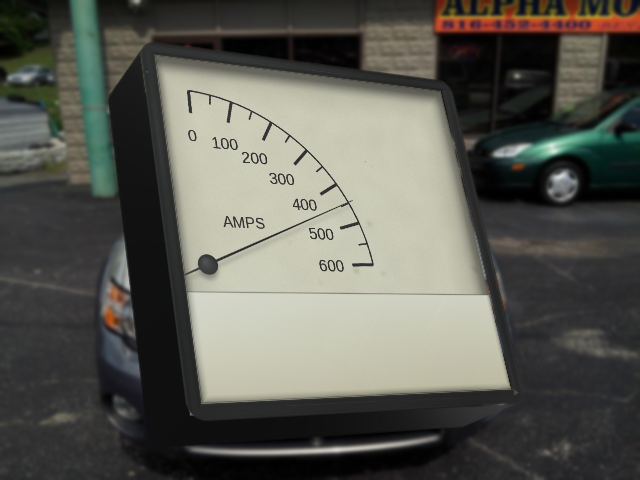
450 (A)
